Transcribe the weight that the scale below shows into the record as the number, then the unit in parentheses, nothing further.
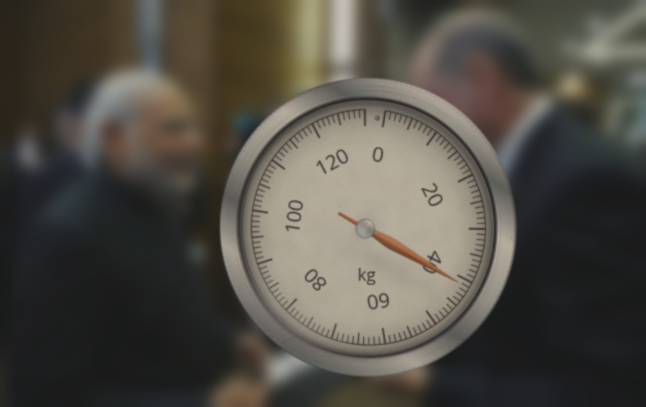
41 (kg)
